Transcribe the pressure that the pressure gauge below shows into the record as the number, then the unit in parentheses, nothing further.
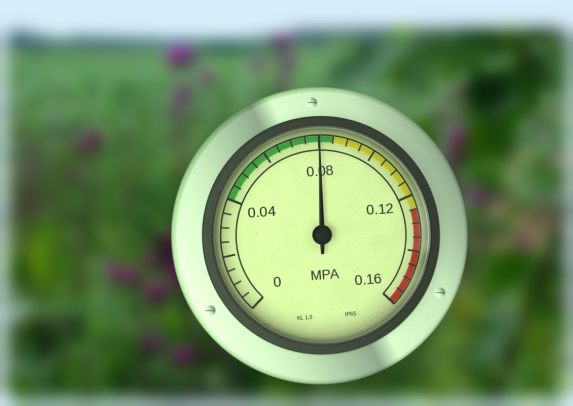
0.08 (MPa)
